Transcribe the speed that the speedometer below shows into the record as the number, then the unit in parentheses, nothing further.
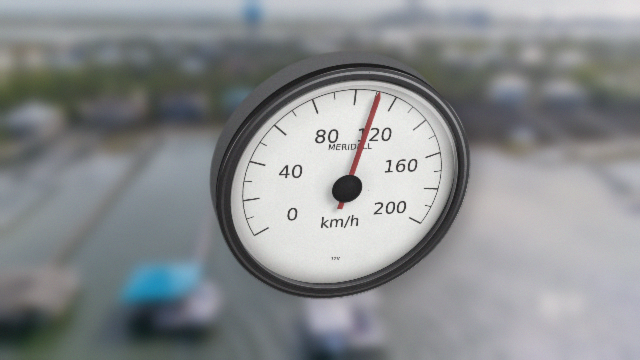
110 (km/h)
